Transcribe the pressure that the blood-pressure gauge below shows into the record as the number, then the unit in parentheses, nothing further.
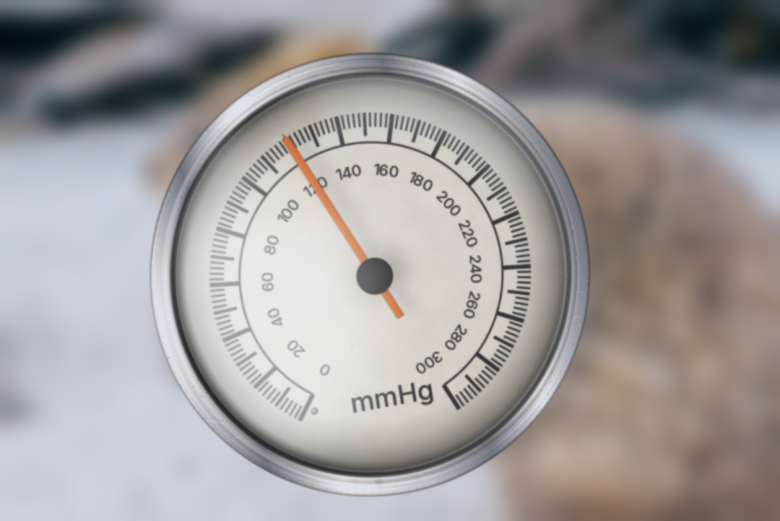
120 (mmHg)
